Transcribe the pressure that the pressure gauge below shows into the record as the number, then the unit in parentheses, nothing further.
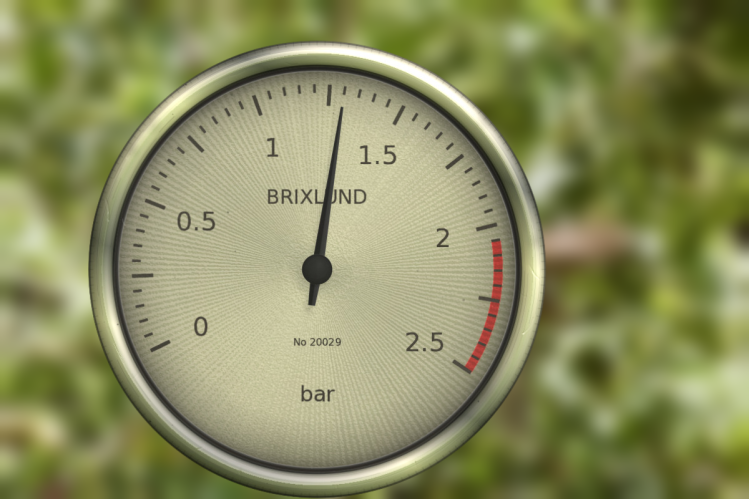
1.3 (bar)
